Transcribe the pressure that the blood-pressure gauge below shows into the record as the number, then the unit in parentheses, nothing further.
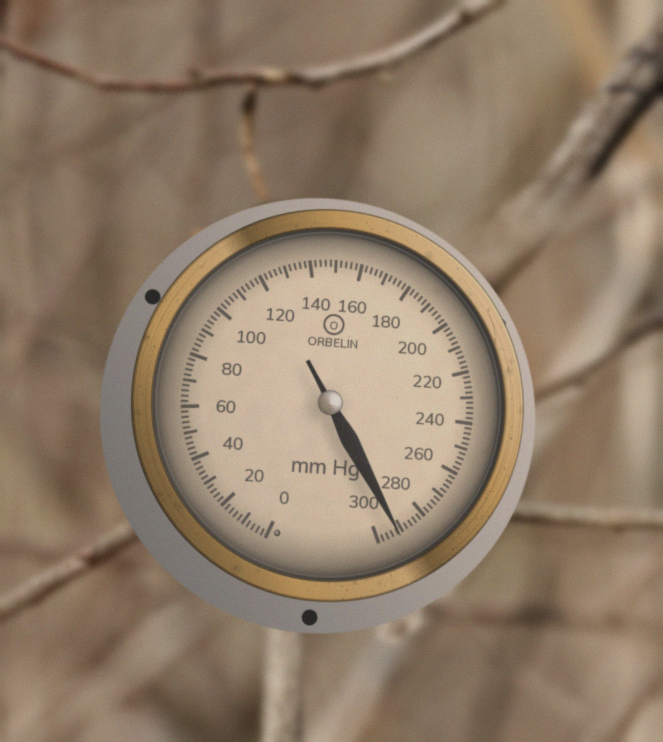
292 (mmHg)
